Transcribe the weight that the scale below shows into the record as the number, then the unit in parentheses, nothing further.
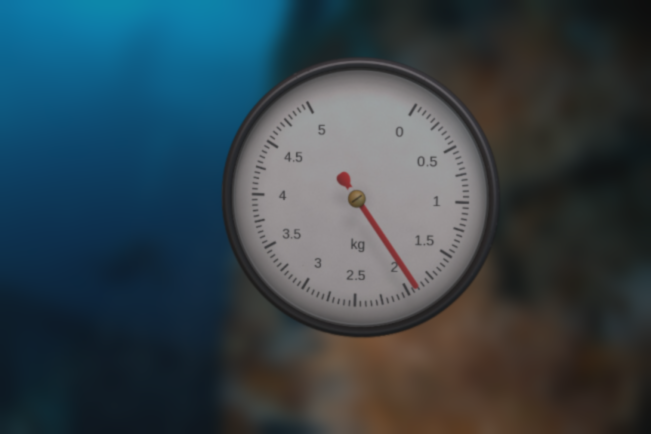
1.9 (kg)
